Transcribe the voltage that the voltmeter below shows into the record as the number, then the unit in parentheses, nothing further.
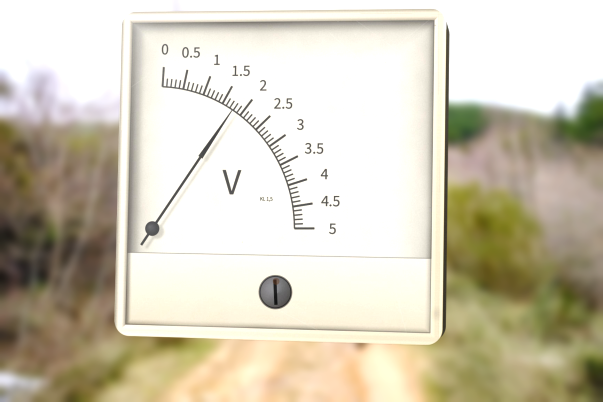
1.8 (V)
